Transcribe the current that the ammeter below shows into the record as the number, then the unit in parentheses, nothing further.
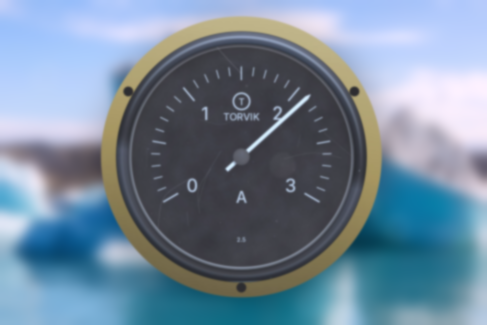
2.1 (A)
